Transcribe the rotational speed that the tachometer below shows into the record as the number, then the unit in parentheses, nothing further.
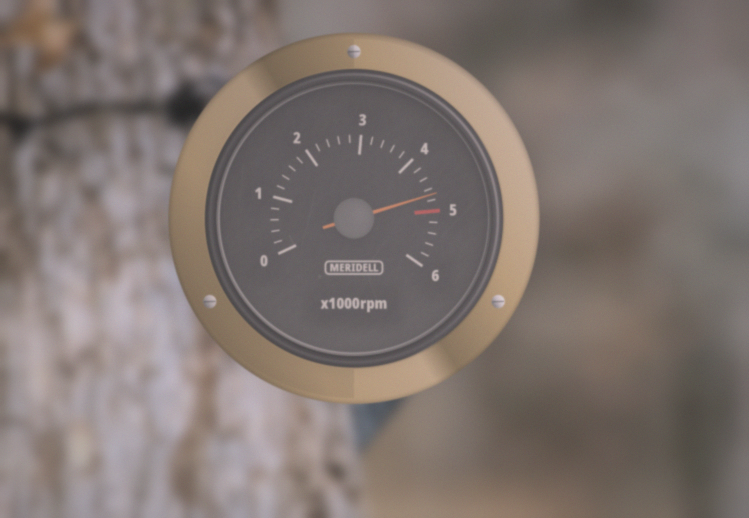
4700 (rpm)
